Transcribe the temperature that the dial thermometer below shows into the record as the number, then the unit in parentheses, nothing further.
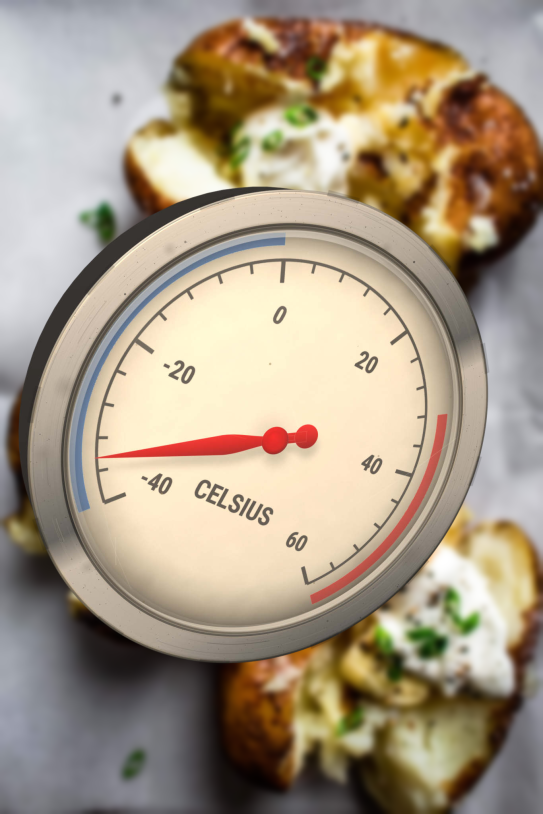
-34 (°C)
